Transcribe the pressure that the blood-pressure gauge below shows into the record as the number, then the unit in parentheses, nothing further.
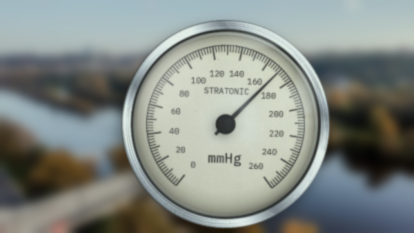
170 (mmHg)
